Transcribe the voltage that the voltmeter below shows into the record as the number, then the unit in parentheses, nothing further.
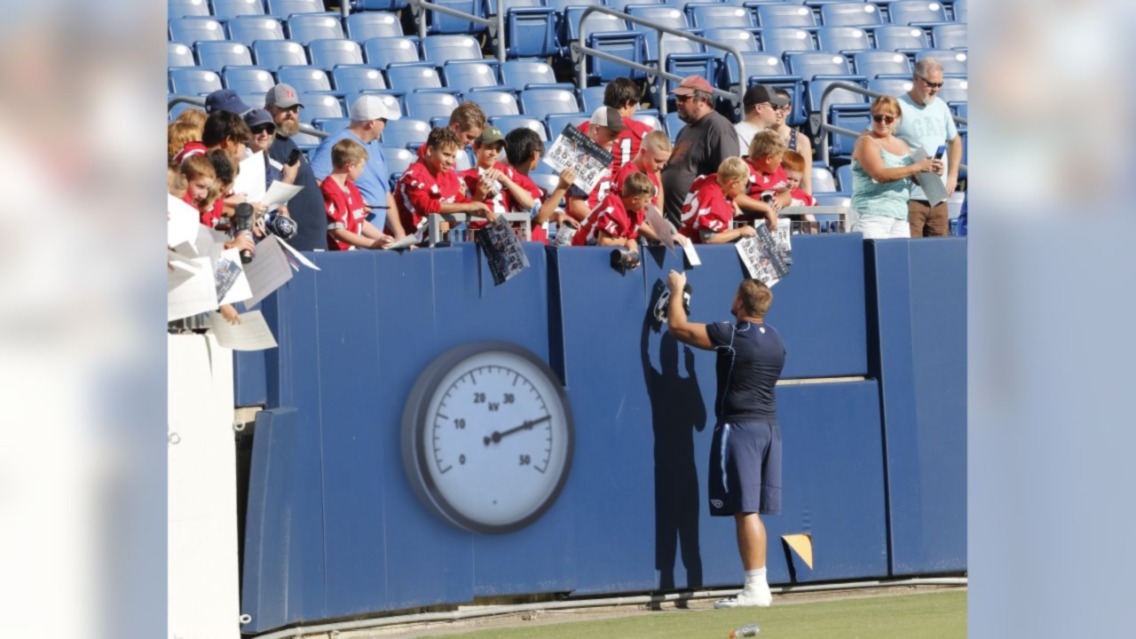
40 (kV)
